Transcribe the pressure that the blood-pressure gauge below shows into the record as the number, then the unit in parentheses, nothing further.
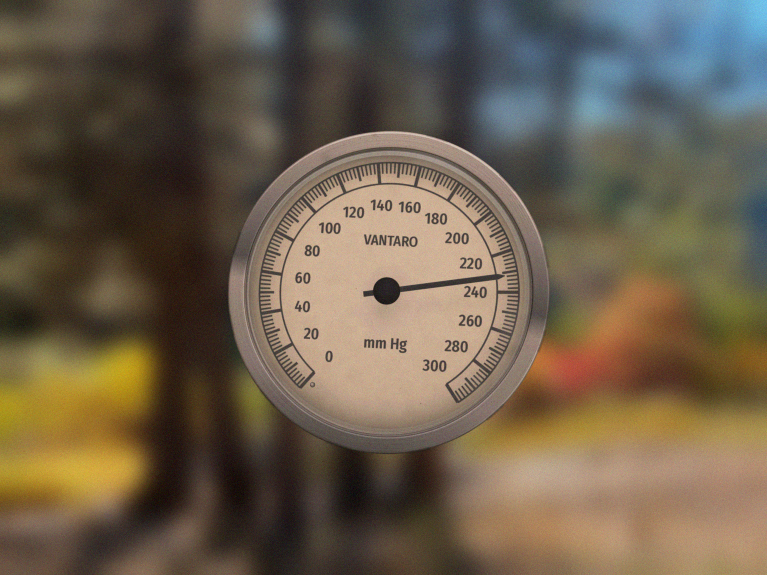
232 (mmHg)
